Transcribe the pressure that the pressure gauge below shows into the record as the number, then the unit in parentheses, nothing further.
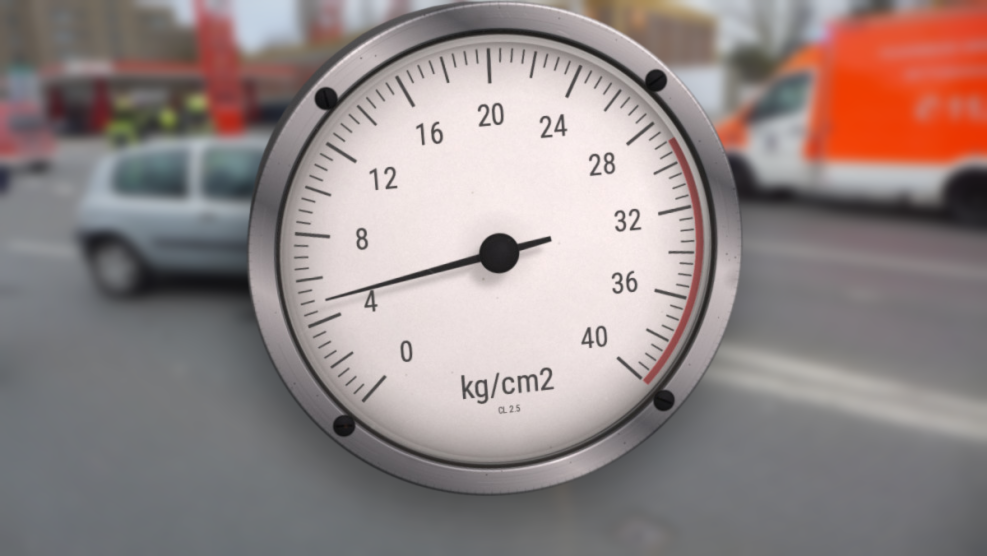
5 (kg/cm²)
